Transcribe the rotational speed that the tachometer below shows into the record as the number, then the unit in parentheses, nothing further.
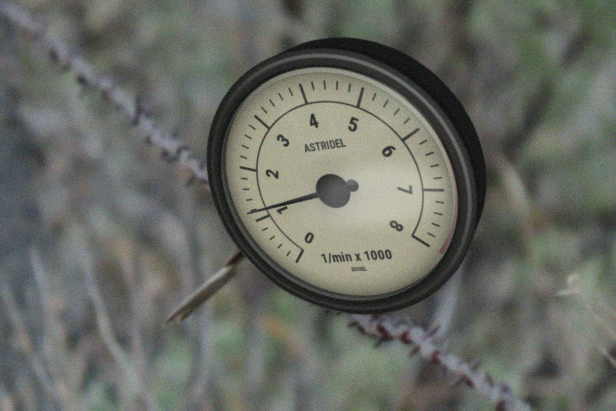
1200 (rpm)
